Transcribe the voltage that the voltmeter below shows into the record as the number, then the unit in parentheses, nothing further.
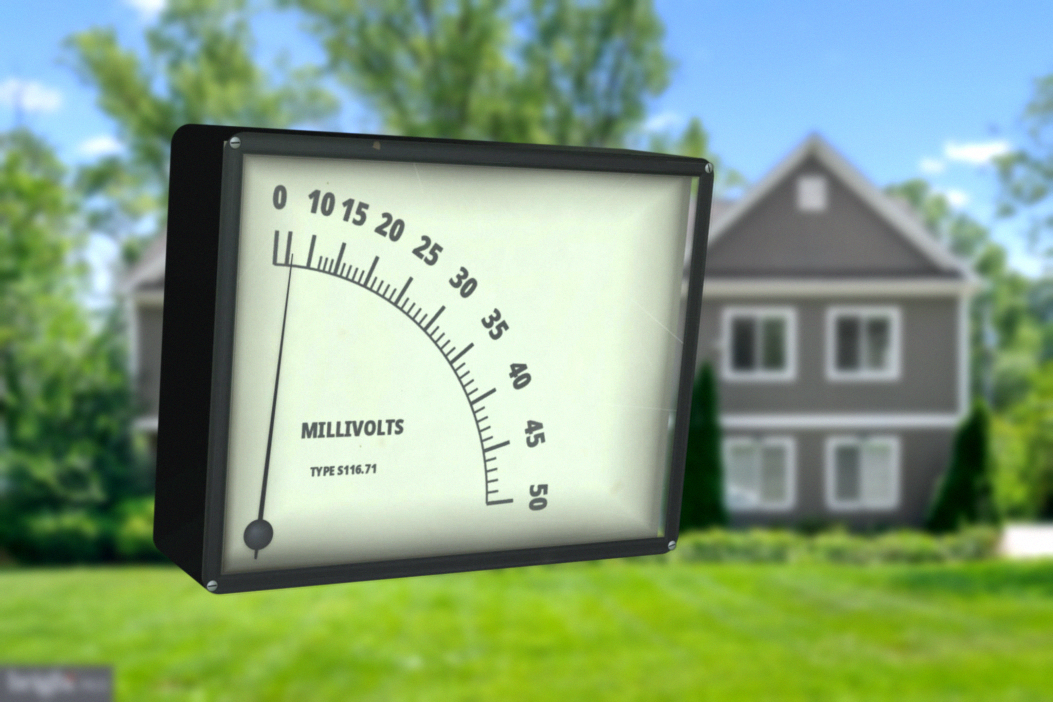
5 (mV)
